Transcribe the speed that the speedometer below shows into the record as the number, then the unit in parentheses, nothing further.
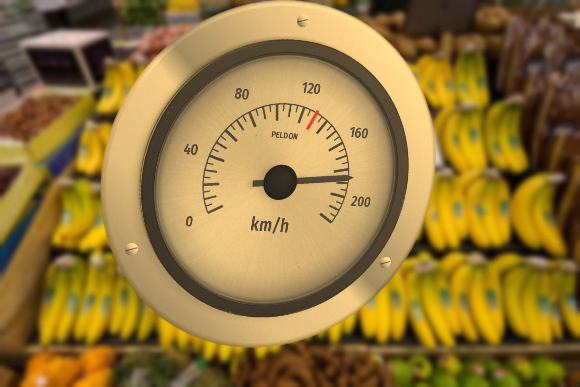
185 (km/h)
